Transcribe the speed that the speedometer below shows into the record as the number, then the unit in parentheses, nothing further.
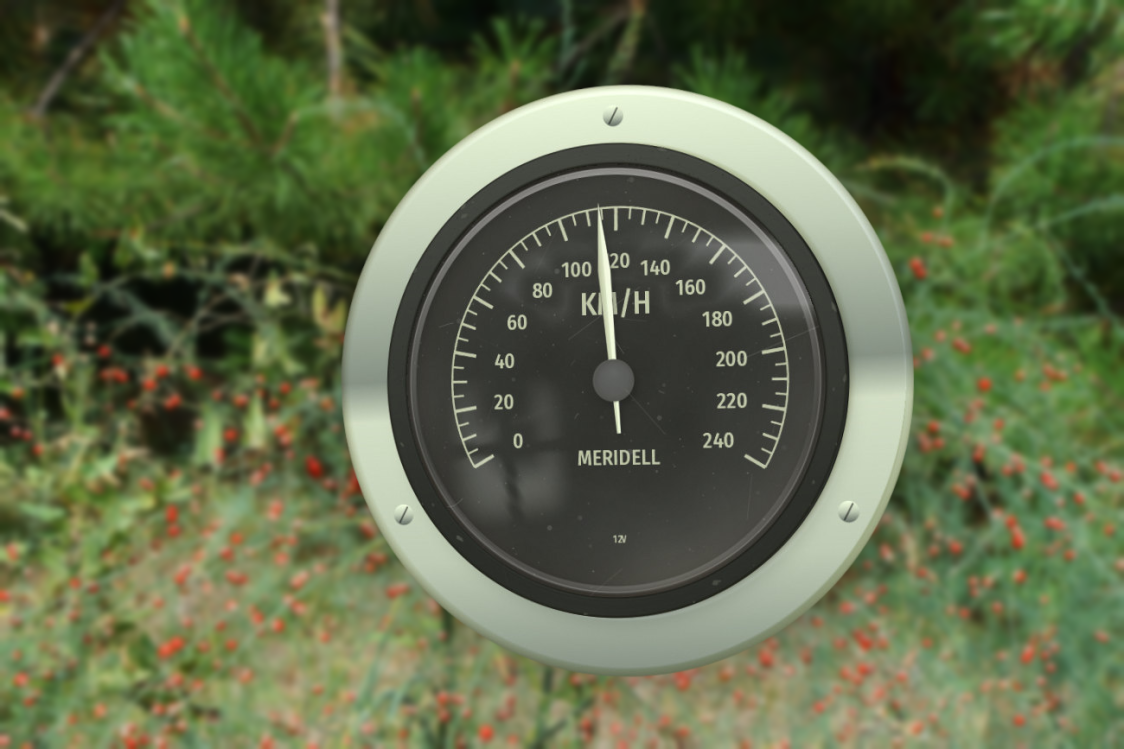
115 (km/h)
